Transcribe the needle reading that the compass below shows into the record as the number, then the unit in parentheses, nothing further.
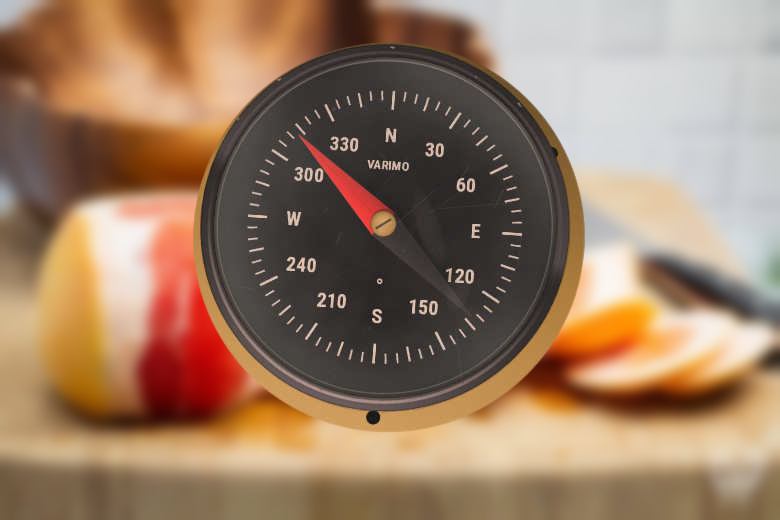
312.5 (°)
